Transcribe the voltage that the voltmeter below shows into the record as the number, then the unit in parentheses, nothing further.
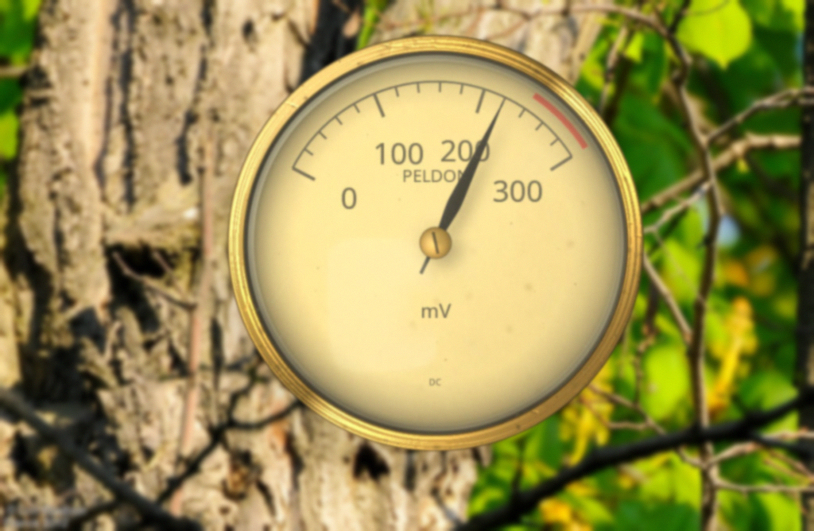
220 (mV)
